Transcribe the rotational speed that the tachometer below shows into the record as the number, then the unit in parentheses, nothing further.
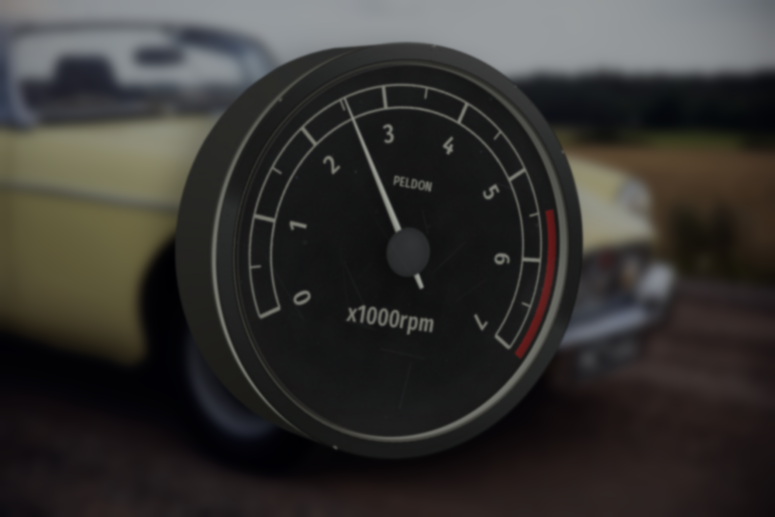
2500 (rpm)
